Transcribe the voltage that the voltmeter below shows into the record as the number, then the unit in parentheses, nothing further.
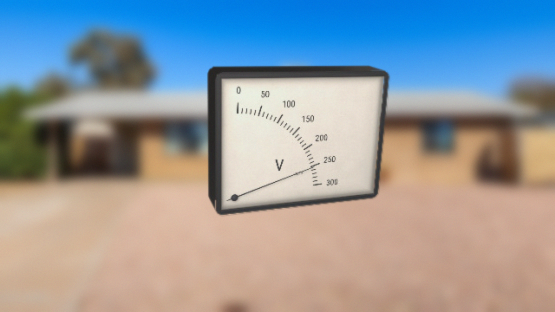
250 (V)
